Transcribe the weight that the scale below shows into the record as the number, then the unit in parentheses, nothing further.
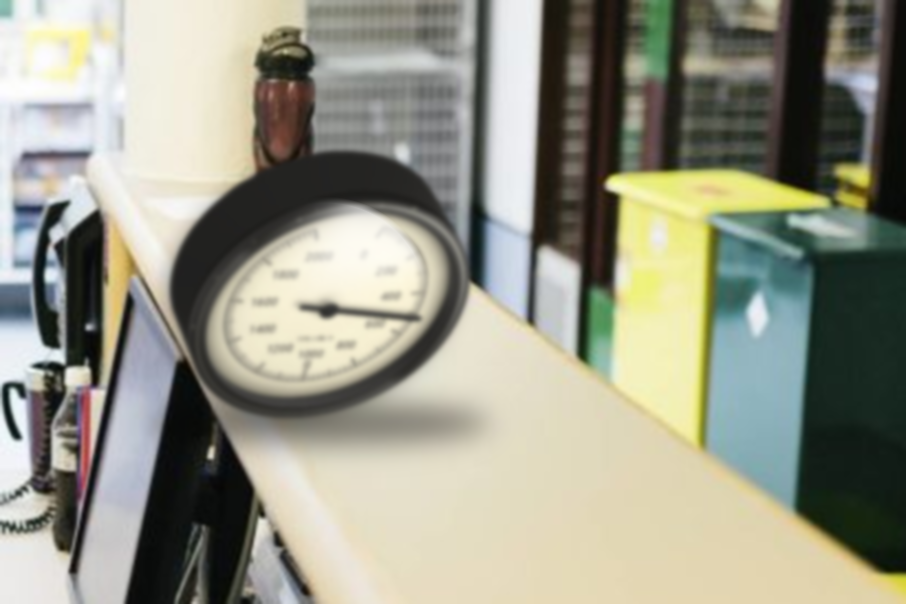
500 (g)
